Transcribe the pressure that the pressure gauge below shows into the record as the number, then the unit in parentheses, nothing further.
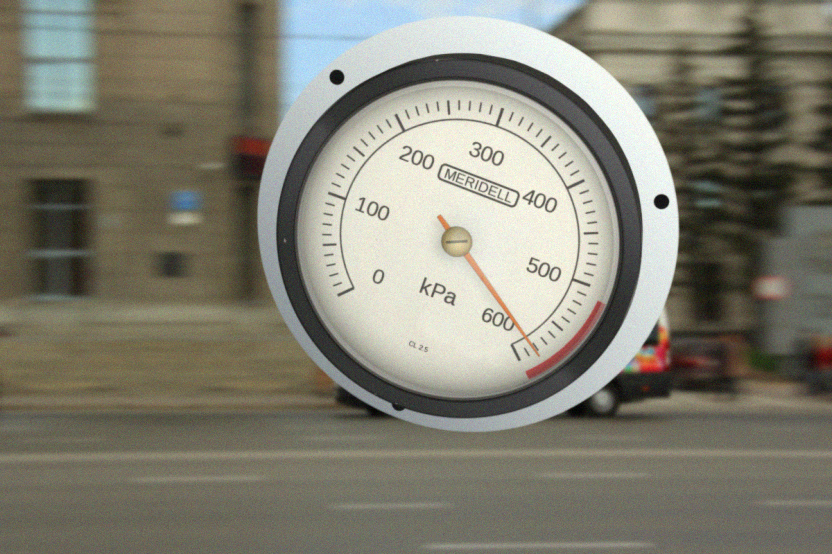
580 (kPa)
